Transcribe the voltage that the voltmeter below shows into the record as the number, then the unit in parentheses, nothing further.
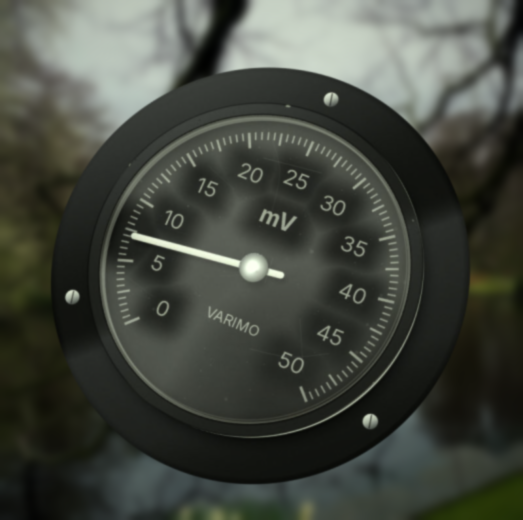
7 (mV)
